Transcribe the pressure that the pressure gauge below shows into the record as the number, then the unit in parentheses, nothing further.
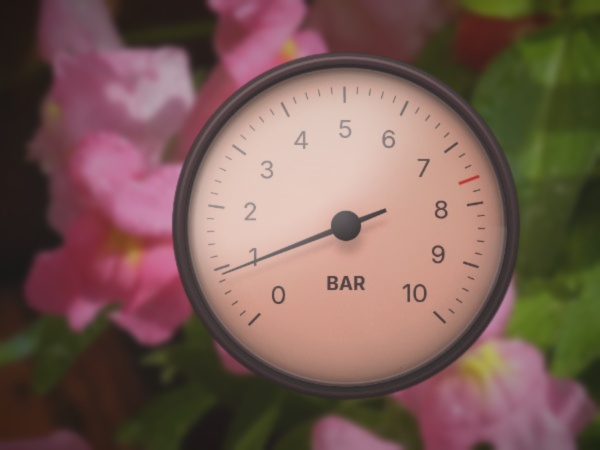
0.9 (bar)
